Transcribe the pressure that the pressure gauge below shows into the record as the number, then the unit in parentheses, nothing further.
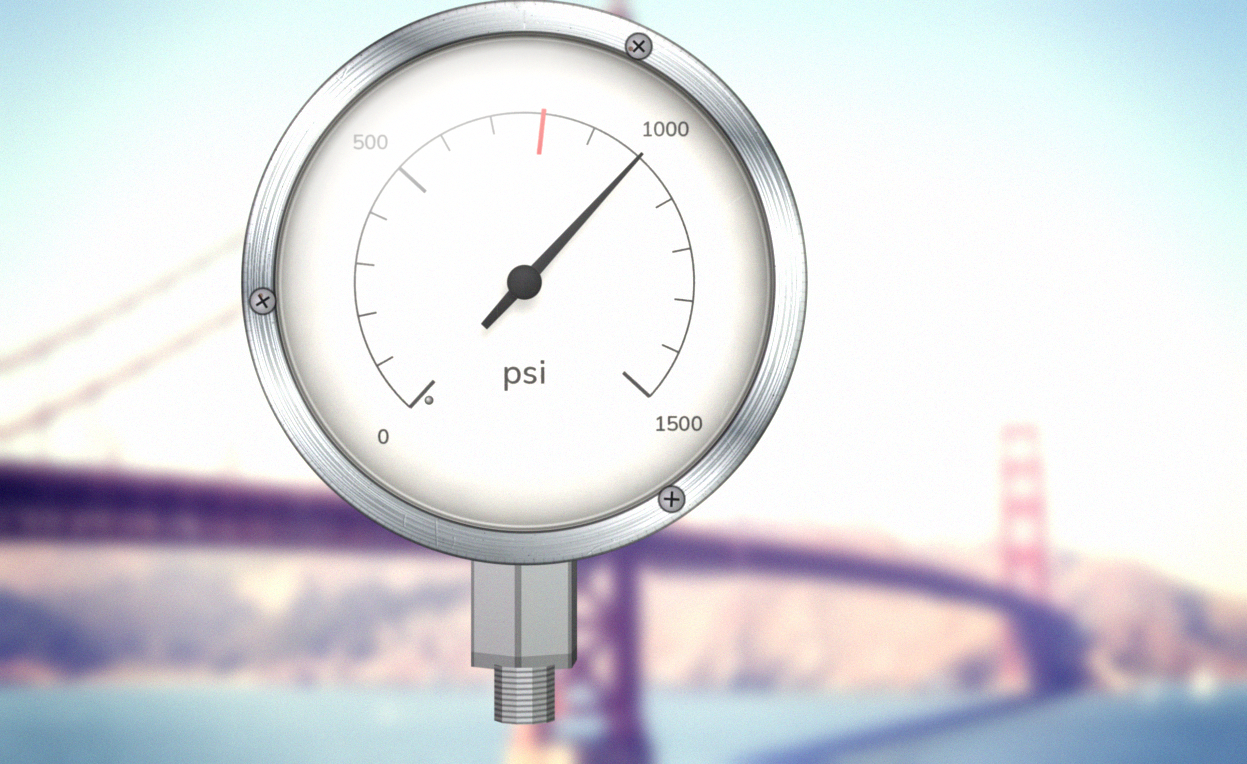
1000 (psi)
